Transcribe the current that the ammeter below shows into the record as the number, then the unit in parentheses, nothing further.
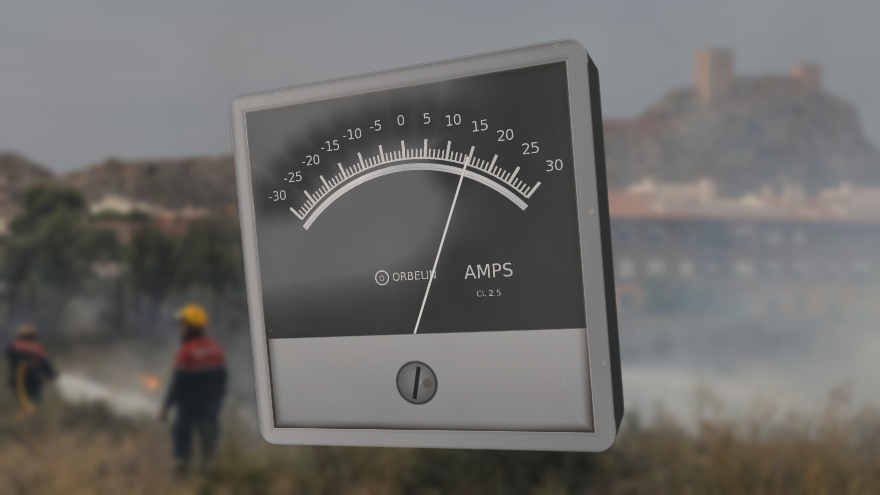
15 (A)
